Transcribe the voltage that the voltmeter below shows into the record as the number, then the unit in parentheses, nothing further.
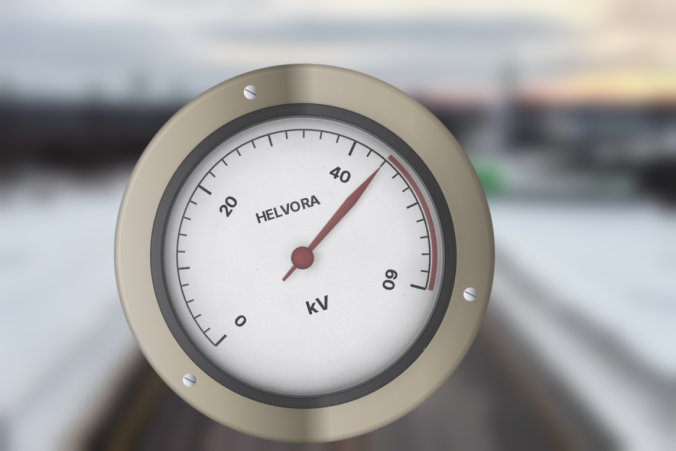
44 (kV)
